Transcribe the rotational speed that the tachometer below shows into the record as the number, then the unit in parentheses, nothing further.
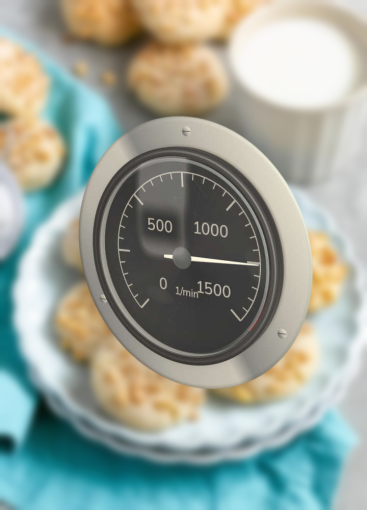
1250 (rpm)
